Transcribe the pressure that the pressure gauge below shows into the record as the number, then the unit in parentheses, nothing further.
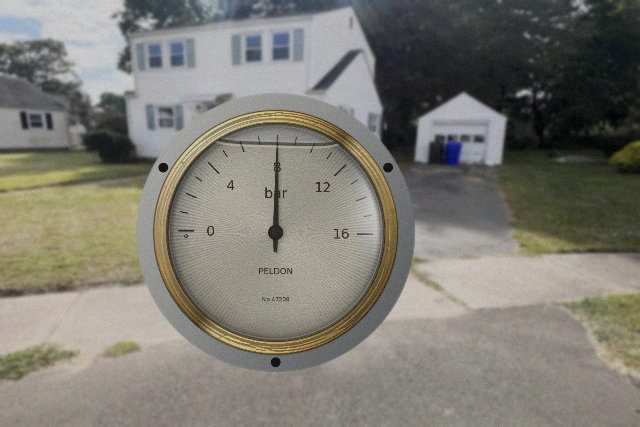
8 (bar)
